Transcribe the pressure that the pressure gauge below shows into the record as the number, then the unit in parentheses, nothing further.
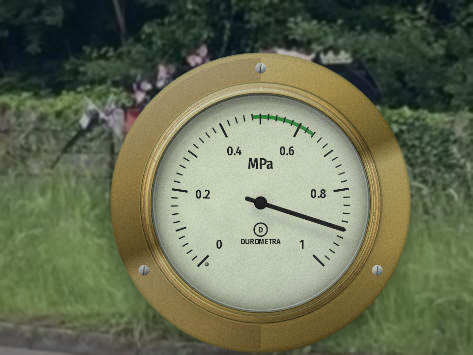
0.9 (MPa)
